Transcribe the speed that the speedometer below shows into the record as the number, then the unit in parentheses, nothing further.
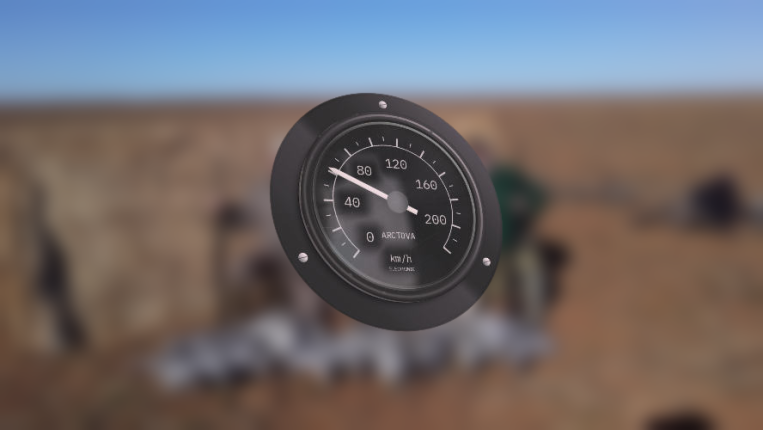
60 (km/h)
